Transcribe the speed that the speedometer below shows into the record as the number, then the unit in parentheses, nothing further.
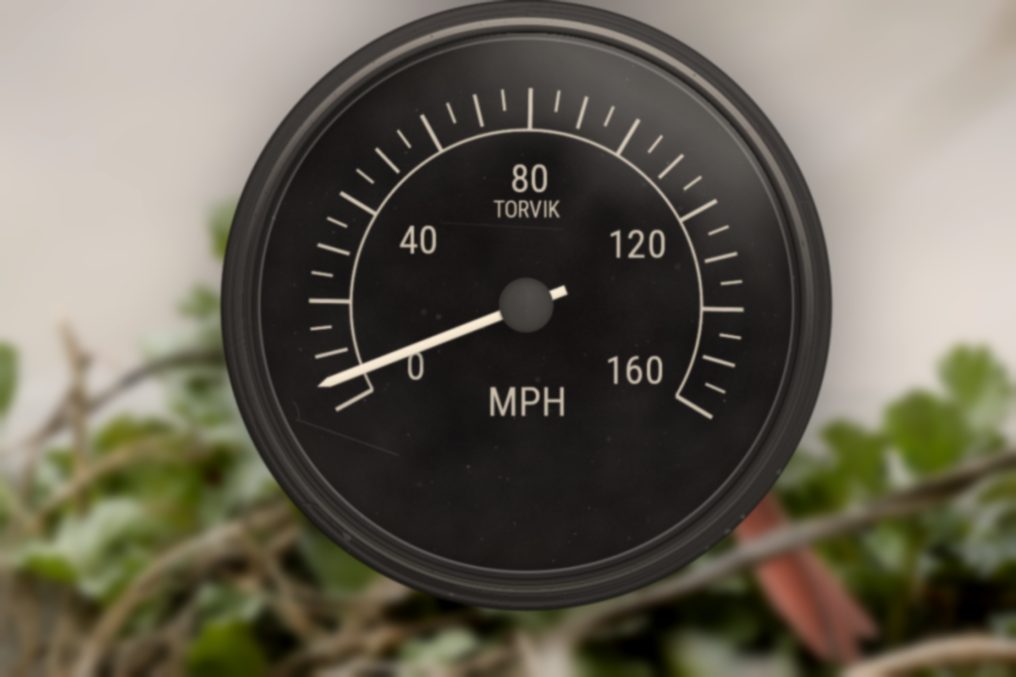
5 (mph)
